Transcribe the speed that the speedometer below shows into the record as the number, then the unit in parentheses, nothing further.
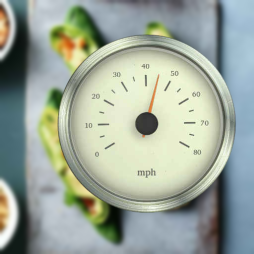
45 (mph)
